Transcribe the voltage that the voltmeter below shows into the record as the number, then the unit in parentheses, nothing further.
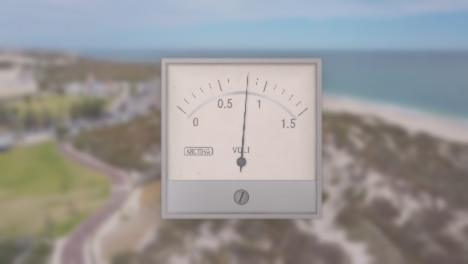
0.8 (V)
